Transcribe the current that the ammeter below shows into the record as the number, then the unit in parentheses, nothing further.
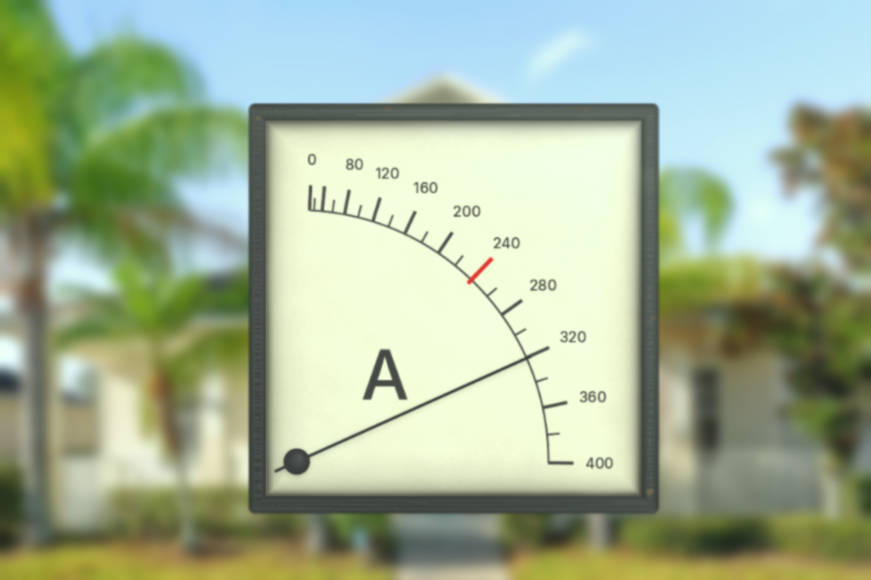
320 (A)
